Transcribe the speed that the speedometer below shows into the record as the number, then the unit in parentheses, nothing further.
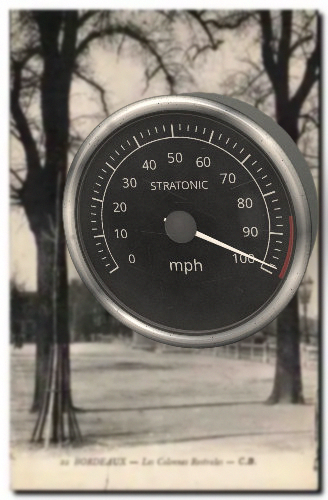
98 (mph)
